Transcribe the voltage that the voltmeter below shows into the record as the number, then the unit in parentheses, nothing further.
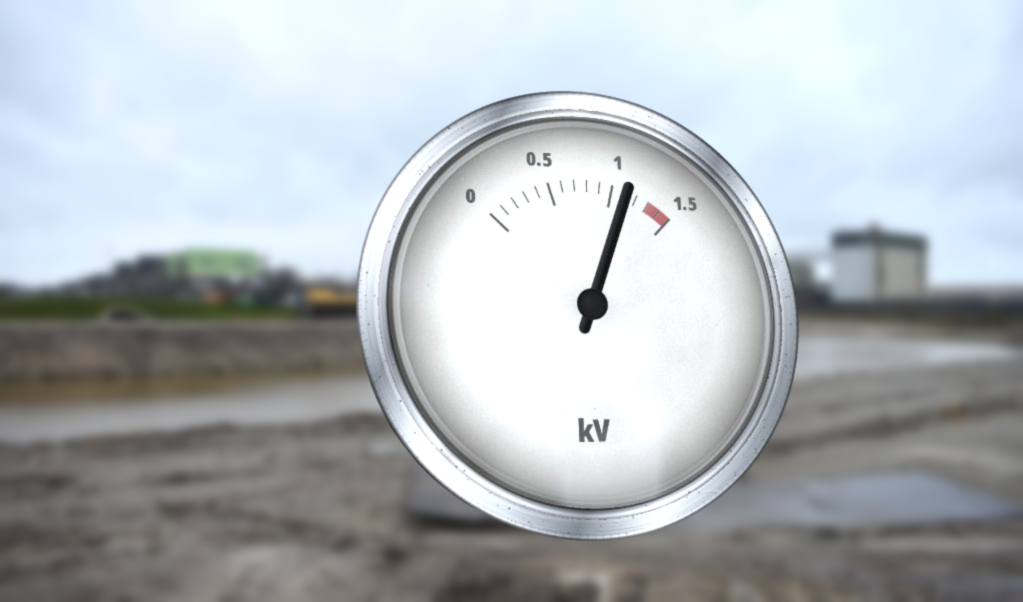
1.1 (kV)
